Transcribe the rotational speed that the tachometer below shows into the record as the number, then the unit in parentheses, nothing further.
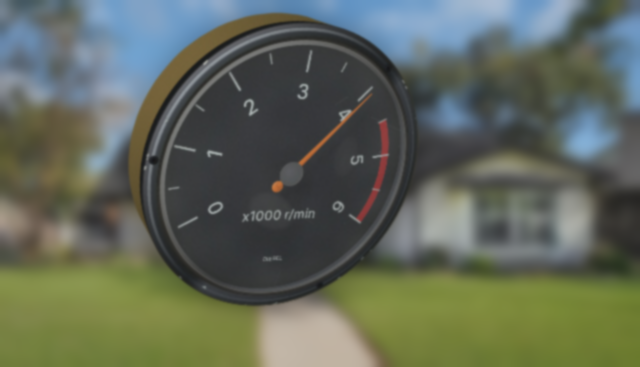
4000 (rpm)
